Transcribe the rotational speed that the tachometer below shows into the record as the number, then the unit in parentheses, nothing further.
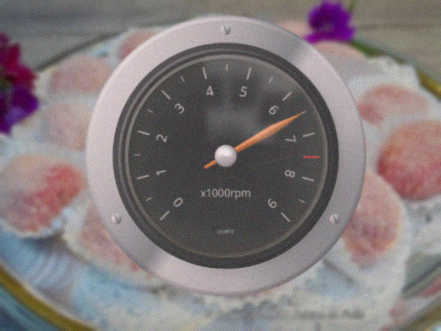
6500 (rpm)
